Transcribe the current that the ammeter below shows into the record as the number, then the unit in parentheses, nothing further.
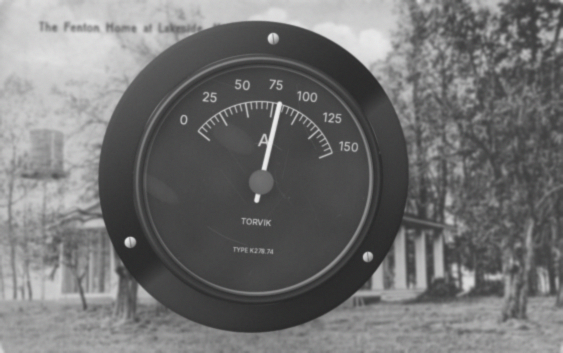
80 (A)
